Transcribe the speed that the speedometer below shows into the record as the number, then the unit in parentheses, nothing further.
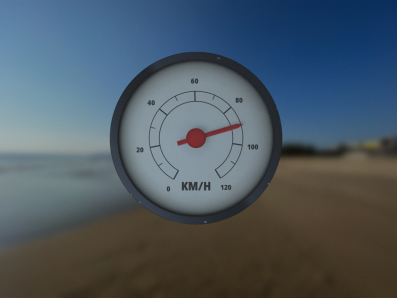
90 (km/h)
